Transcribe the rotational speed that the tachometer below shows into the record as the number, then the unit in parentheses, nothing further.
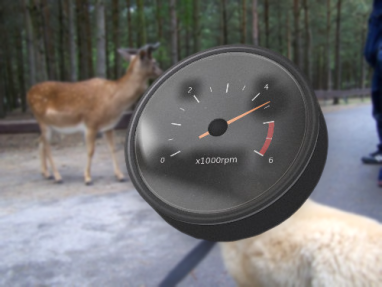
4500 (rpm)
